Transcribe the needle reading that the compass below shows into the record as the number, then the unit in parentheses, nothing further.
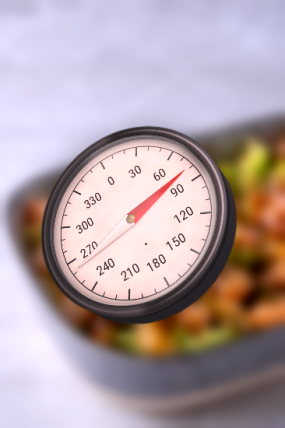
80 (°)
